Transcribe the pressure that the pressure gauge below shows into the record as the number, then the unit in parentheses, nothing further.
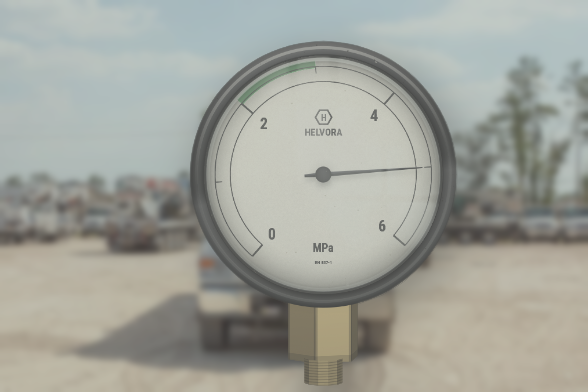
5 (MPa)
